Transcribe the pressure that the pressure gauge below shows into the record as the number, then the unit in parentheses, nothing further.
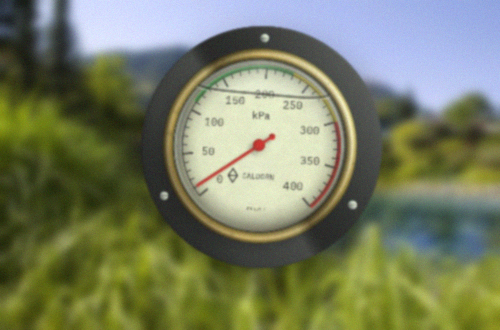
10 (kPa)
